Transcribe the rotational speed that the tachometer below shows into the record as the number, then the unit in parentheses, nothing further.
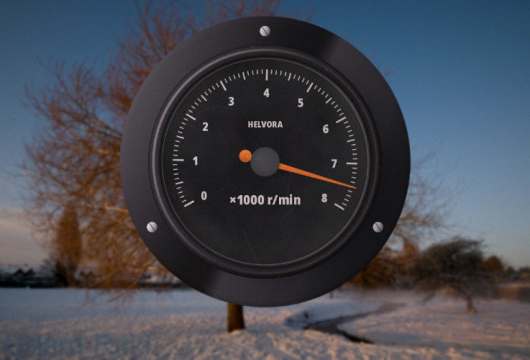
7500 (rpm)
